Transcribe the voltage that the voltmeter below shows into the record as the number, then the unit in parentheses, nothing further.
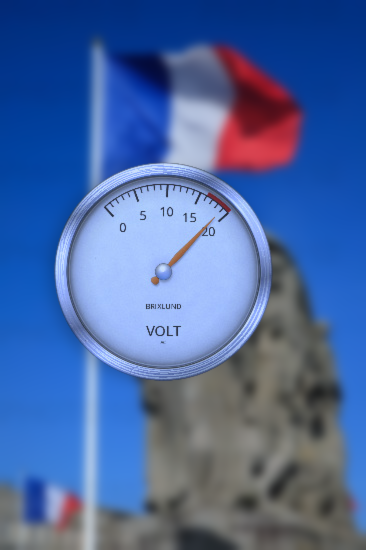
19 (V)
